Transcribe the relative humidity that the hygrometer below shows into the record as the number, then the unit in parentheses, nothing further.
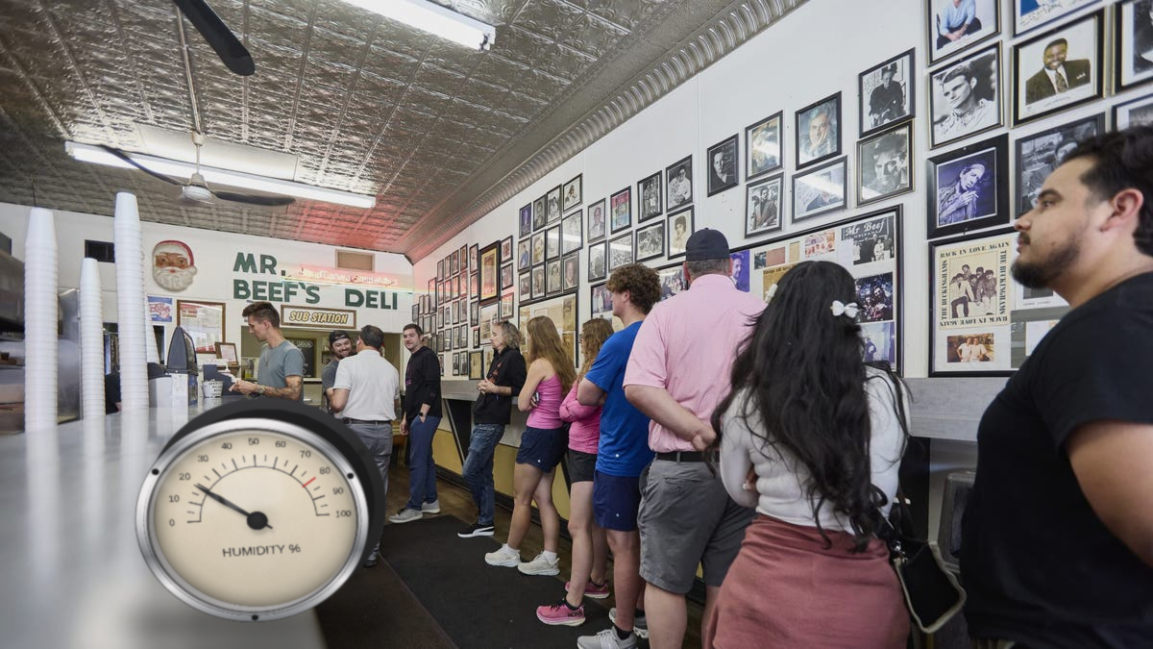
20 (%)
